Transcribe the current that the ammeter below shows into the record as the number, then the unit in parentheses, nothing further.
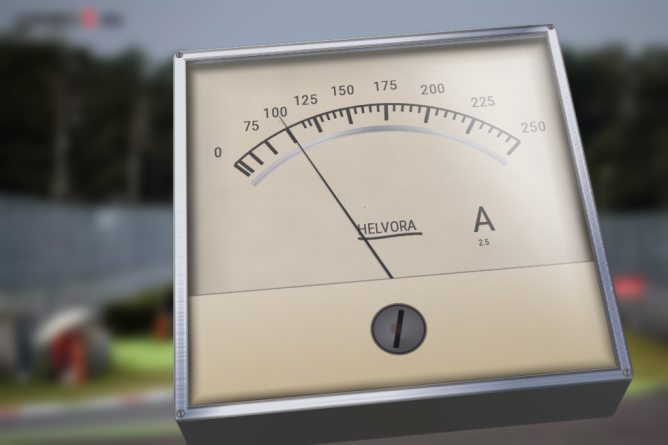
100 (A)
